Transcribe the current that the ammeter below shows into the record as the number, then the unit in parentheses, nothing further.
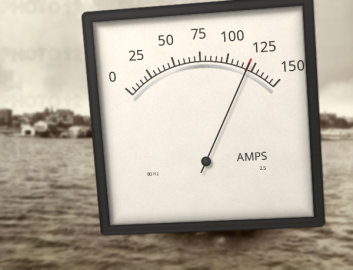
120 (A)
